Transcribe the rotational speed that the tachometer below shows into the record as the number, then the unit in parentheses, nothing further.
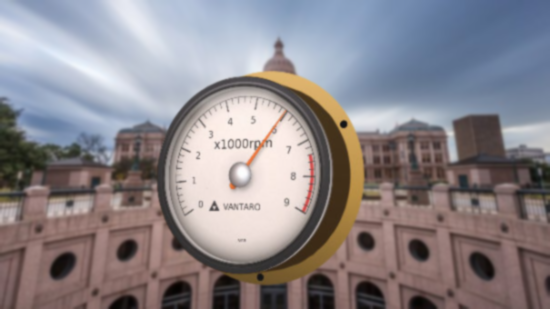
6000 (rpm)
